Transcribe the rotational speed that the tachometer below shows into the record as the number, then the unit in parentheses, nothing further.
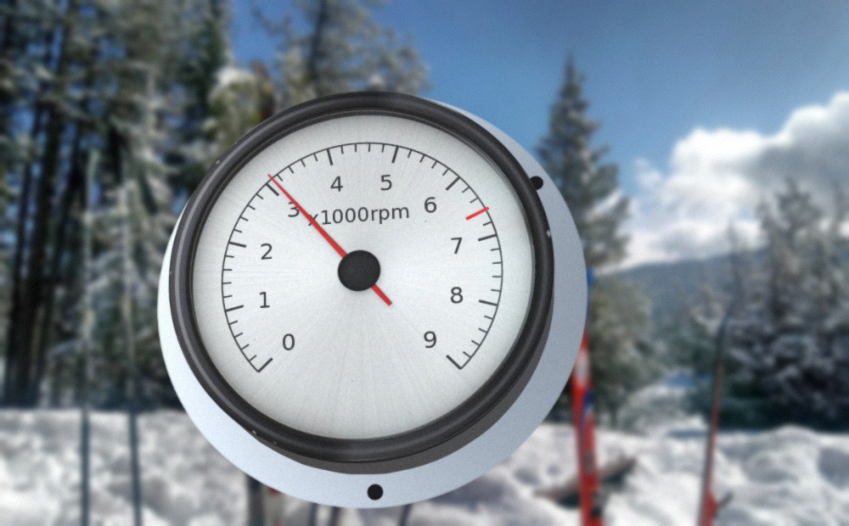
3100 (rpm)
